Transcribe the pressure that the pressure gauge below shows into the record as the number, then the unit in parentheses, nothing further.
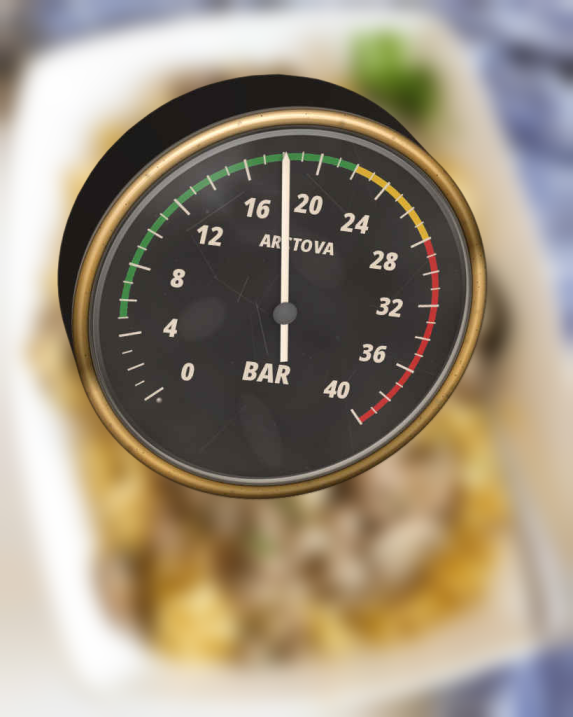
18 (bar)
